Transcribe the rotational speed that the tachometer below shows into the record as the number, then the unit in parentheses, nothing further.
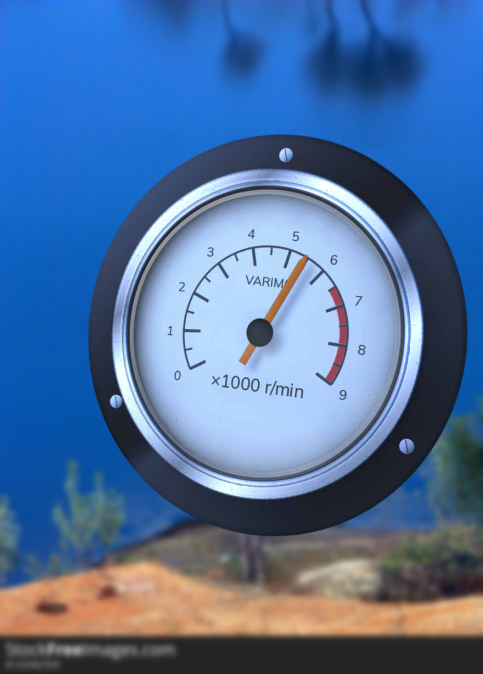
5500 (rpm)
